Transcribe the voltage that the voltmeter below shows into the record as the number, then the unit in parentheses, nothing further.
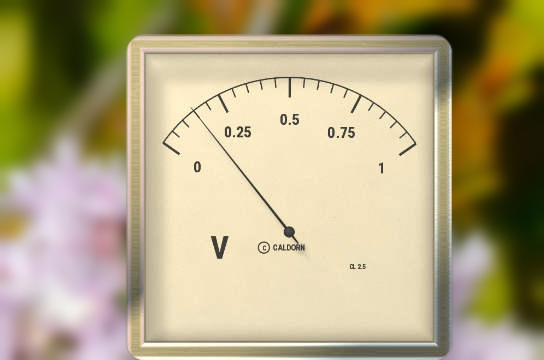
0.15 (V)
